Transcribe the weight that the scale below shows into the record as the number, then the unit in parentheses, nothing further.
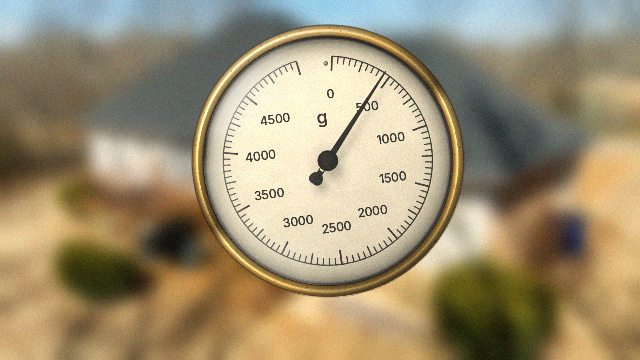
450 (g)
